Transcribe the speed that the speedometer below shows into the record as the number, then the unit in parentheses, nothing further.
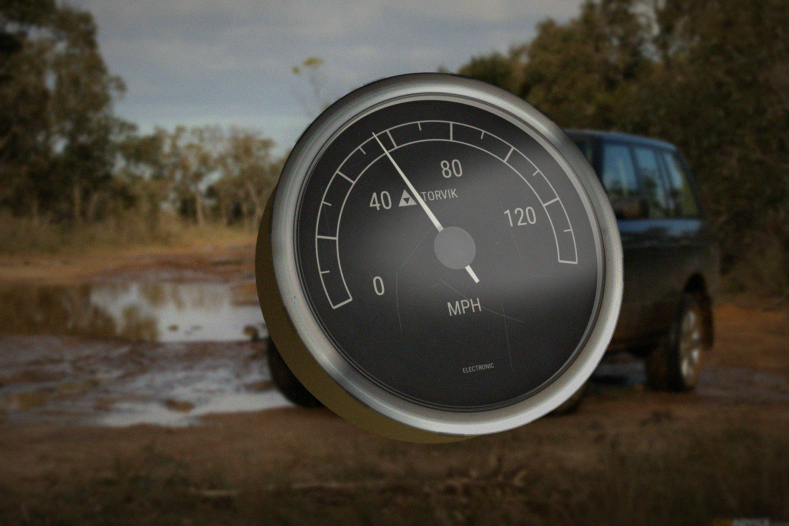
55 (mph)
